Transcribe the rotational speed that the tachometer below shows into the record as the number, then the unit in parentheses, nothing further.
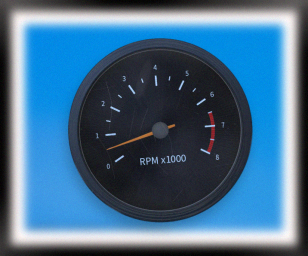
500 (rpm)
